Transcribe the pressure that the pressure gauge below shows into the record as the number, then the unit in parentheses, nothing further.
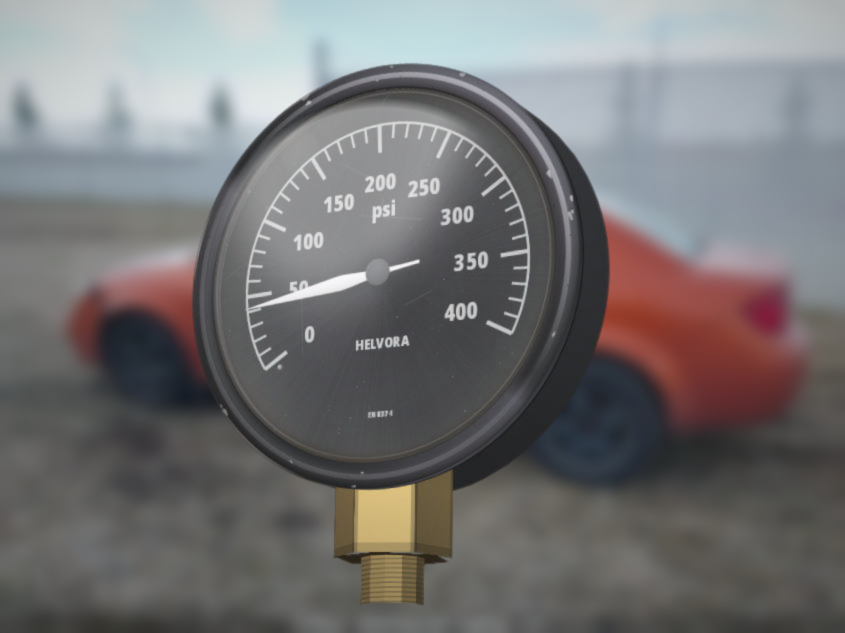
40 (psi)
